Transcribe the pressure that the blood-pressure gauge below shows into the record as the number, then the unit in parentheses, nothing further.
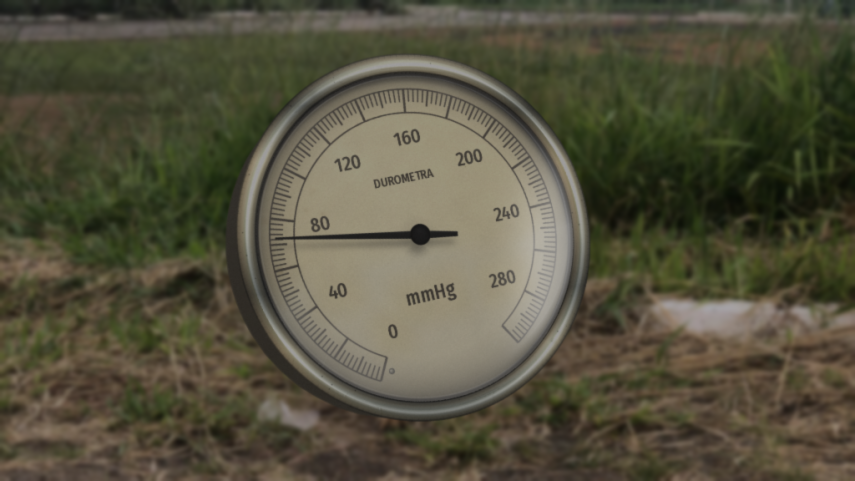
72 (mmHg)
